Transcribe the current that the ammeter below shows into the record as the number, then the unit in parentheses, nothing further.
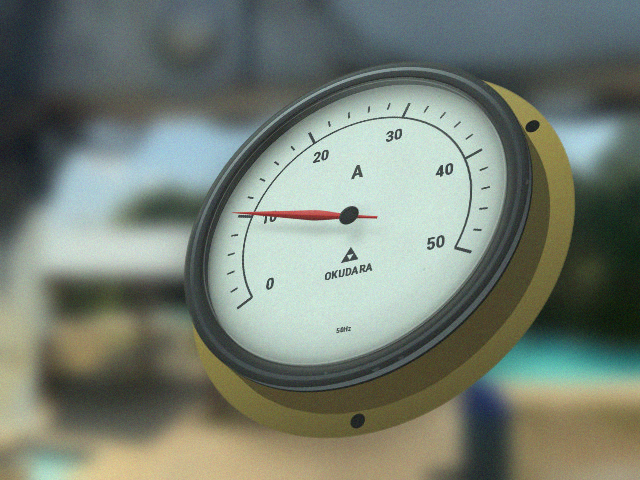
10 (A)
